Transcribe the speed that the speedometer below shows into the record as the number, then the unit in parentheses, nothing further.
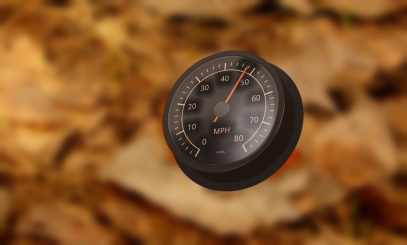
48 (mph)
